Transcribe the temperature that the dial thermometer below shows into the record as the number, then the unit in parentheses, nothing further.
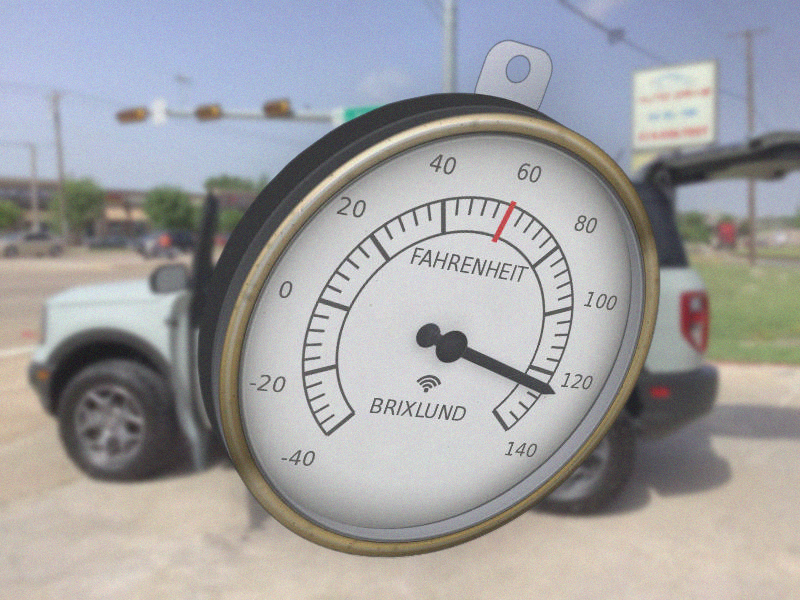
124 (°F)
